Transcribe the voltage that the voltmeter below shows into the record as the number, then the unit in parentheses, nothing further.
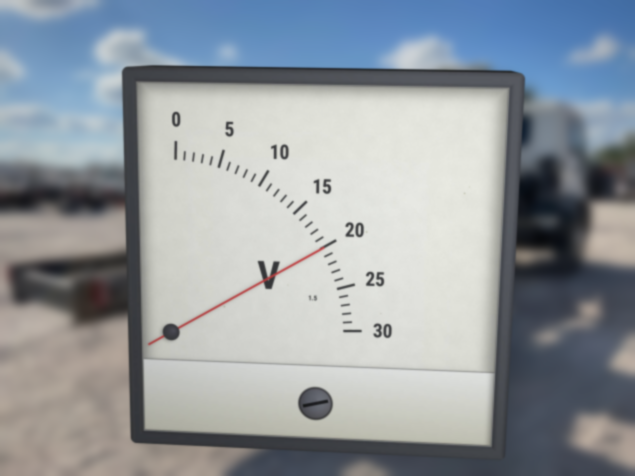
20 (V)
